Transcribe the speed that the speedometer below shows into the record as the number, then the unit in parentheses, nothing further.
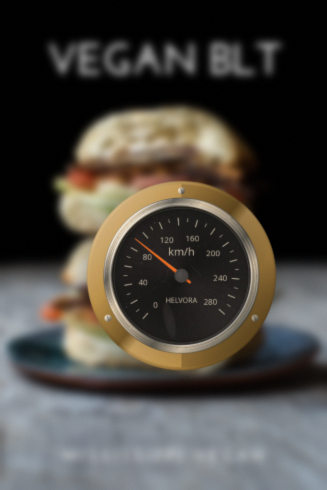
90 (km/h)
